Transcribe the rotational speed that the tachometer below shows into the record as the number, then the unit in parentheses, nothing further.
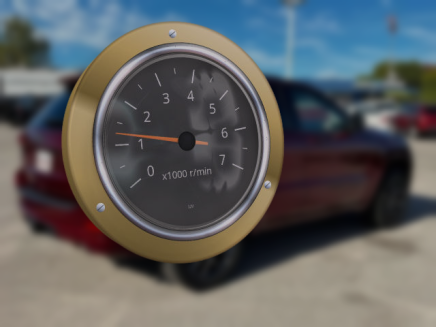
1250 (rpm)
